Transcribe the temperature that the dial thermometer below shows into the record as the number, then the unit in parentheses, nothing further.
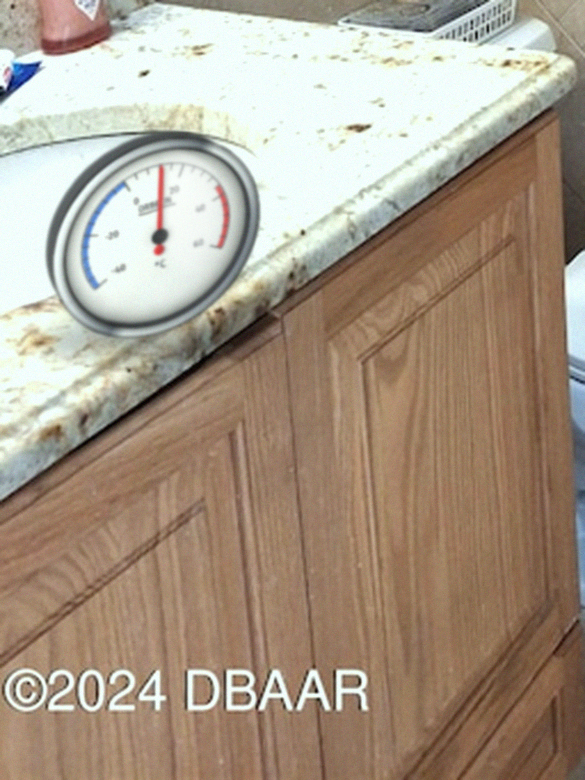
12 (°C)
